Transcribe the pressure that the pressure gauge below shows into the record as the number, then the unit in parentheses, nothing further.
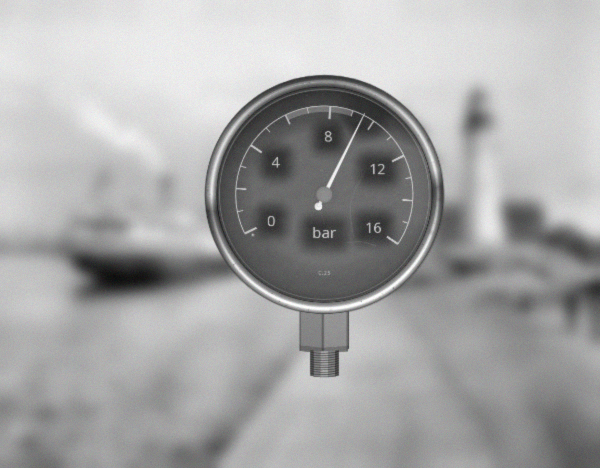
9.5 (bar)
